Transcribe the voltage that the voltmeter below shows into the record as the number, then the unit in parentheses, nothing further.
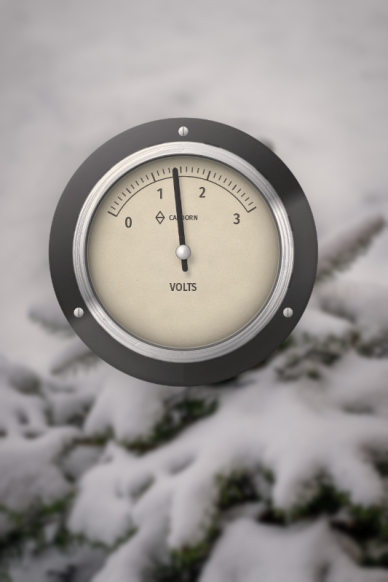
1.4 (V)
